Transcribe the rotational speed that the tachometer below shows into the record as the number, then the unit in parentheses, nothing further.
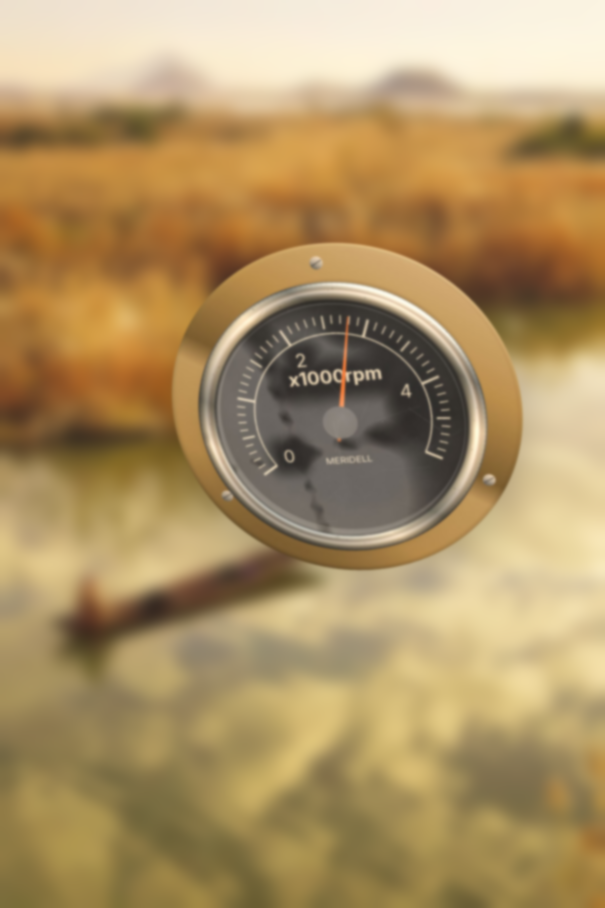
2800 (rpm)
